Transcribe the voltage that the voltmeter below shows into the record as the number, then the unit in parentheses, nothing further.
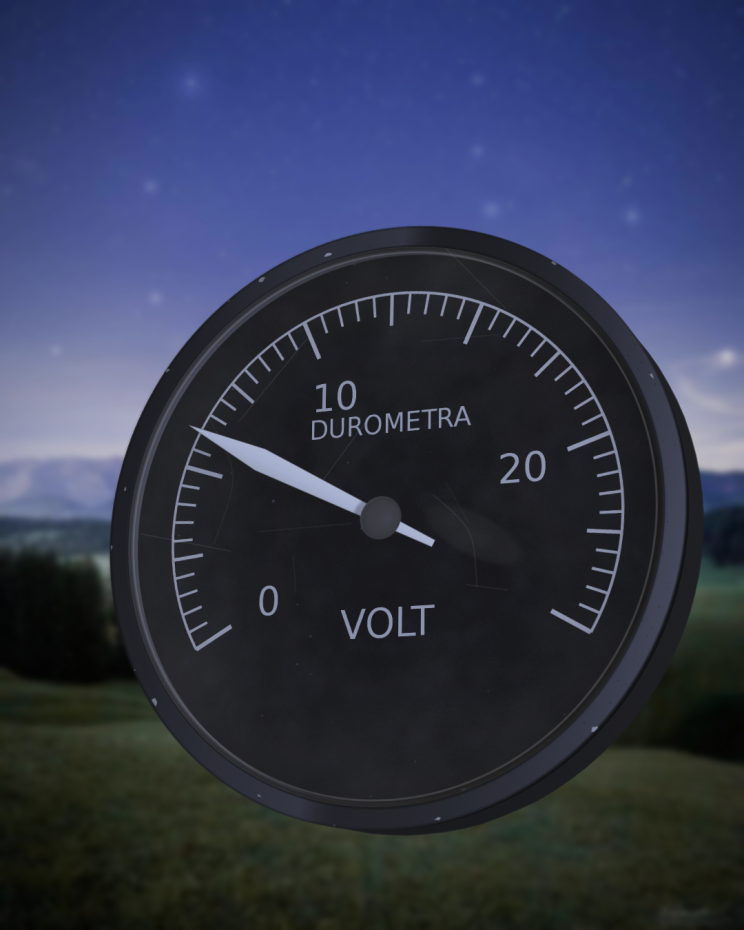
6 (V)
